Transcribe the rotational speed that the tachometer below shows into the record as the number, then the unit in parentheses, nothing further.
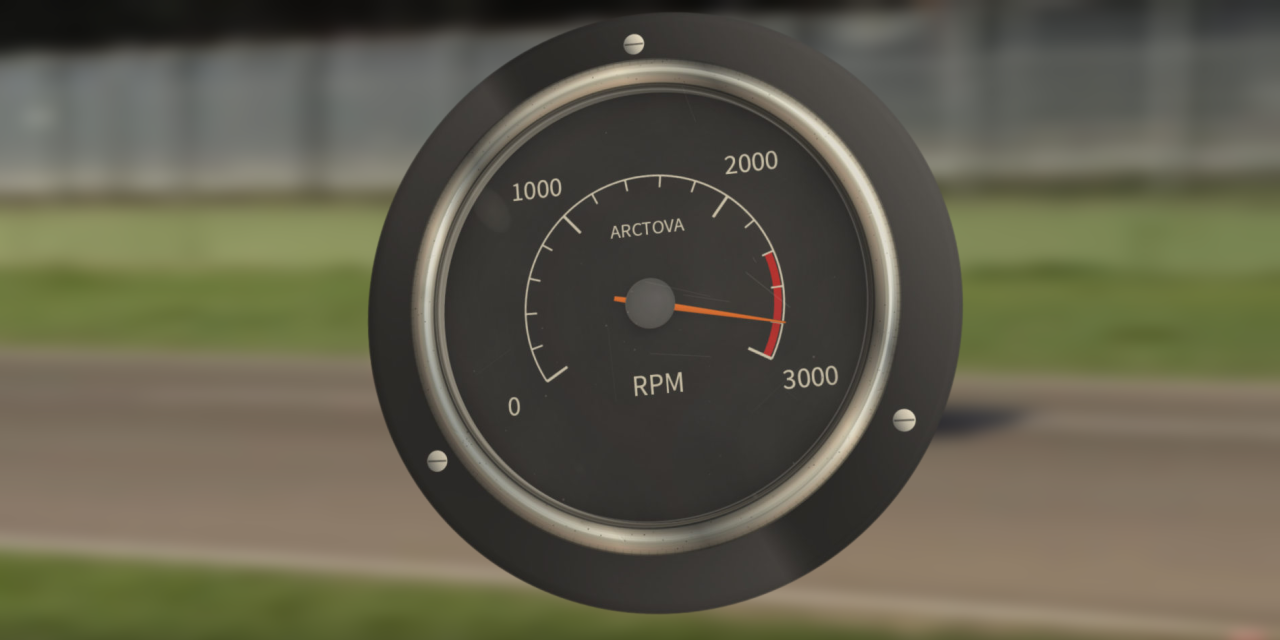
2800 (rpm)
